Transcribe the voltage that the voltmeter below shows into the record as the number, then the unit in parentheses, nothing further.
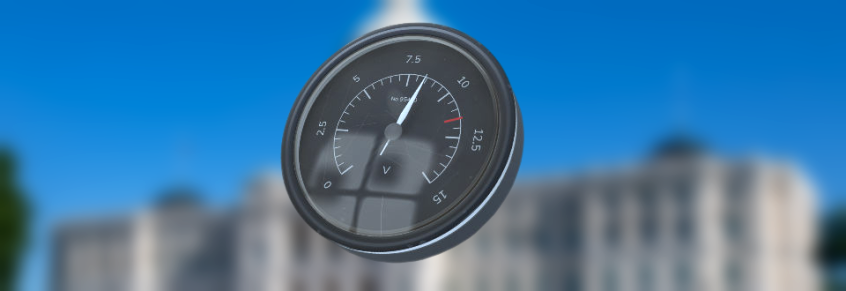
8.5 (V)
